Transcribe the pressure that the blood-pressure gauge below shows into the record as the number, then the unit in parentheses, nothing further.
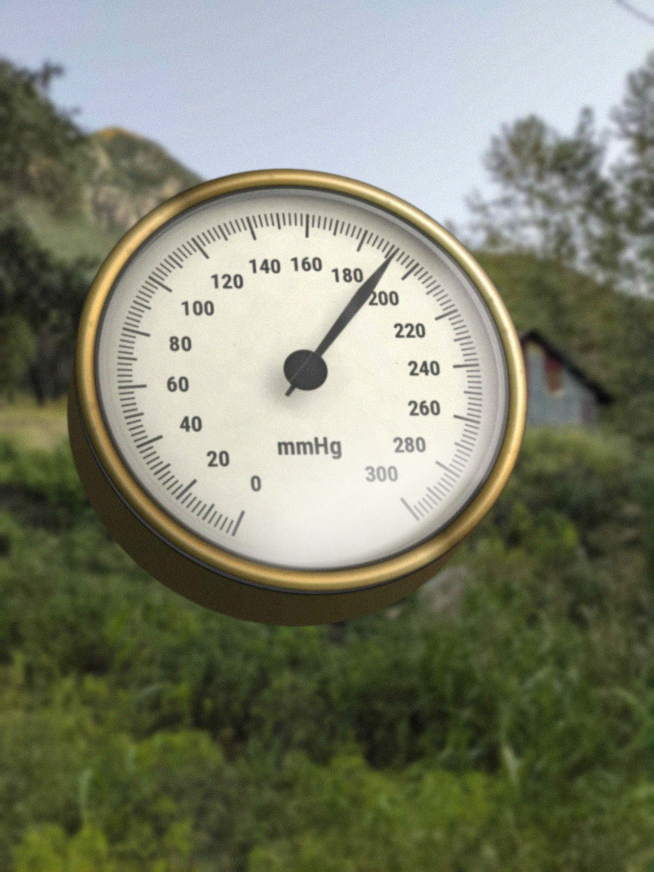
192 (mmHg)
